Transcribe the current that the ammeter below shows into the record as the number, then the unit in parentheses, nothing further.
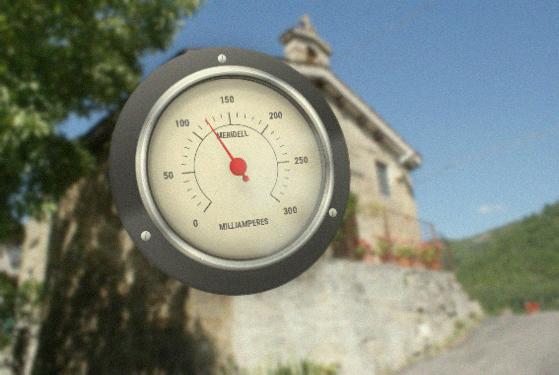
120 (mA)
